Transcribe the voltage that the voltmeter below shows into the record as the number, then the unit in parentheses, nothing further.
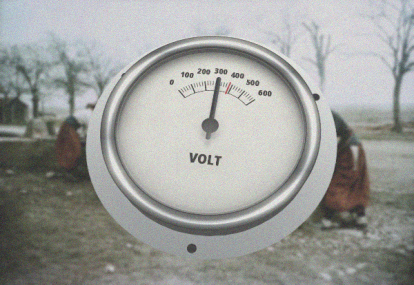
300 (V)
